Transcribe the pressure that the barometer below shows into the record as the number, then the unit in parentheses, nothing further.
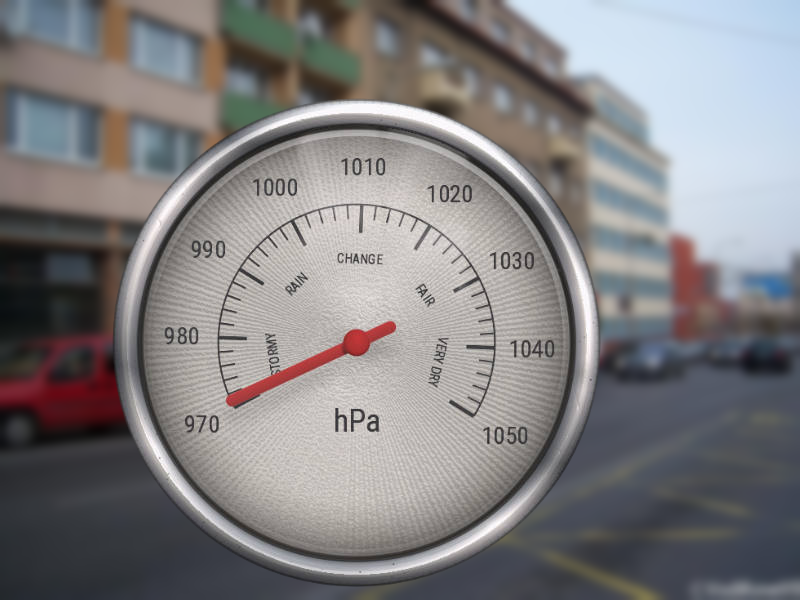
971 (hPa)
